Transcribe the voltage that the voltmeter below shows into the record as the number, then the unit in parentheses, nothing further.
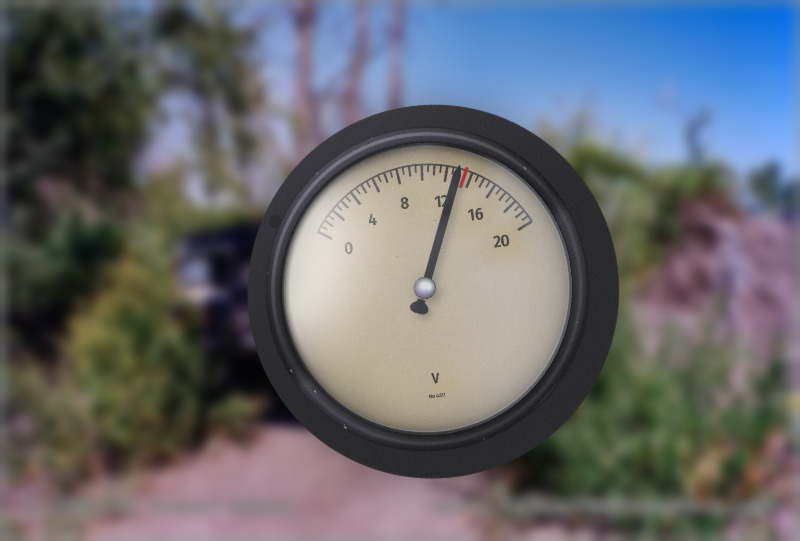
13 (V)
